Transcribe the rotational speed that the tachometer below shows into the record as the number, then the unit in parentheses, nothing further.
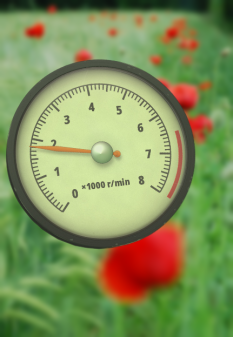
1800 (rpm)
